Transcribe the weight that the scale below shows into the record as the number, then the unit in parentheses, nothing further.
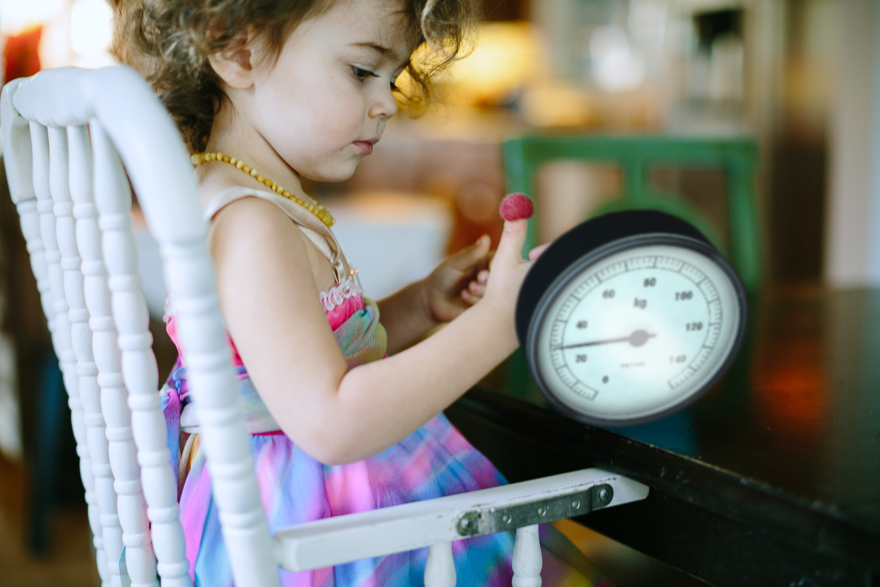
30 (kg)
